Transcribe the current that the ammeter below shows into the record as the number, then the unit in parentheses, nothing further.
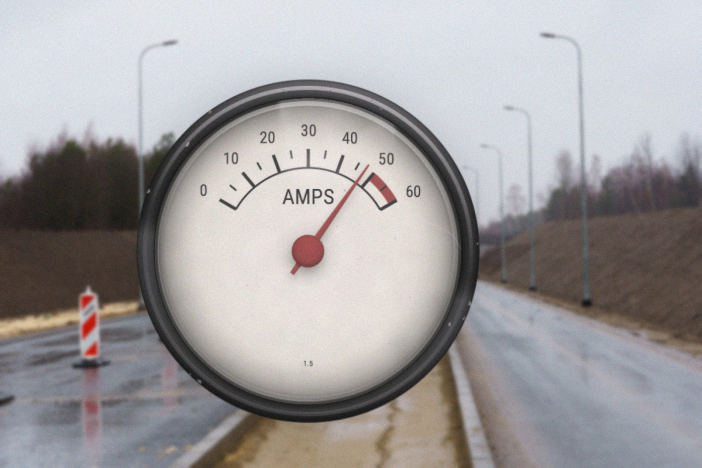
47.5 (A)
